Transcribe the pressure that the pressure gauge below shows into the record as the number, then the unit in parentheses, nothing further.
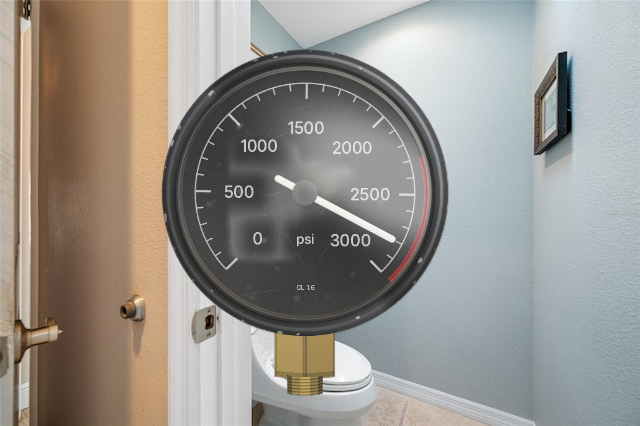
2800 (psi)
